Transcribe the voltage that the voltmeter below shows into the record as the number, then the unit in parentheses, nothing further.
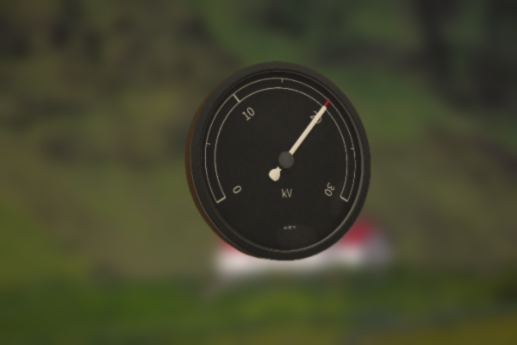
20 (kV)
